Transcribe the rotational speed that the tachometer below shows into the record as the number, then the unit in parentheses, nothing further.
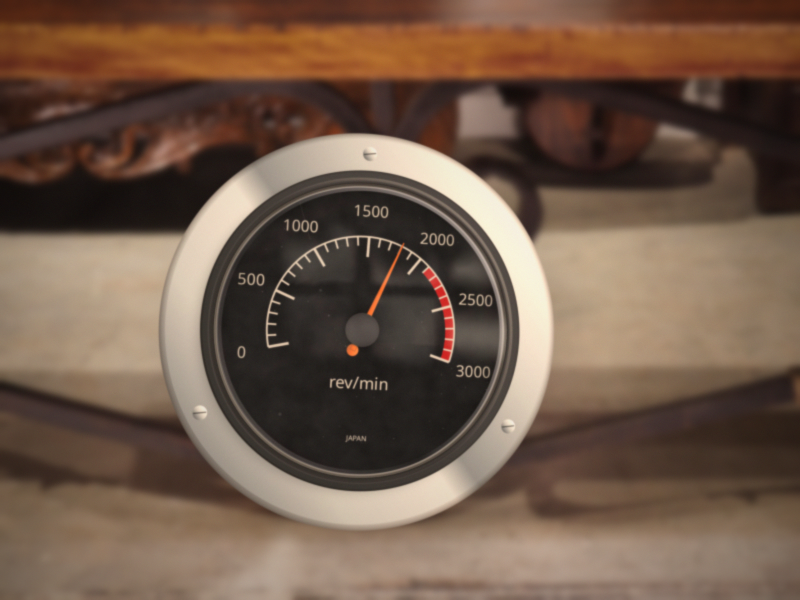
1800 (rpm)
